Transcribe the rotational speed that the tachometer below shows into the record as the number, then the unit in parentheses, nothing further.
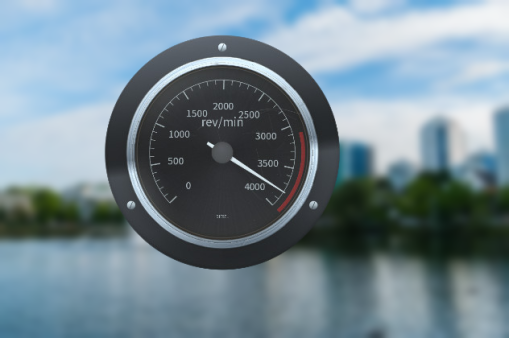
3800 (rpm)
